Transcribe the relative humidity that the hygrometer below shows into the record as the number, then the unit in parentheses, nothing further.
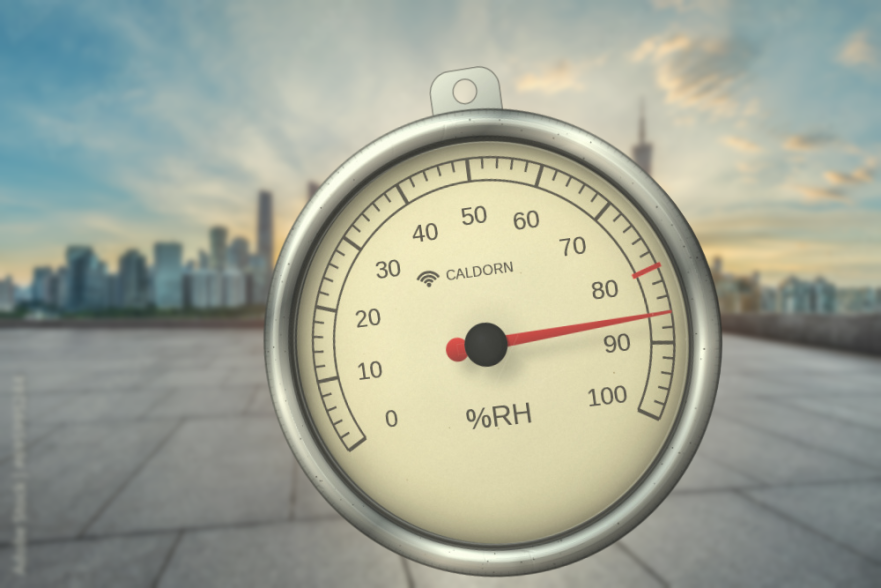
86 (%)
